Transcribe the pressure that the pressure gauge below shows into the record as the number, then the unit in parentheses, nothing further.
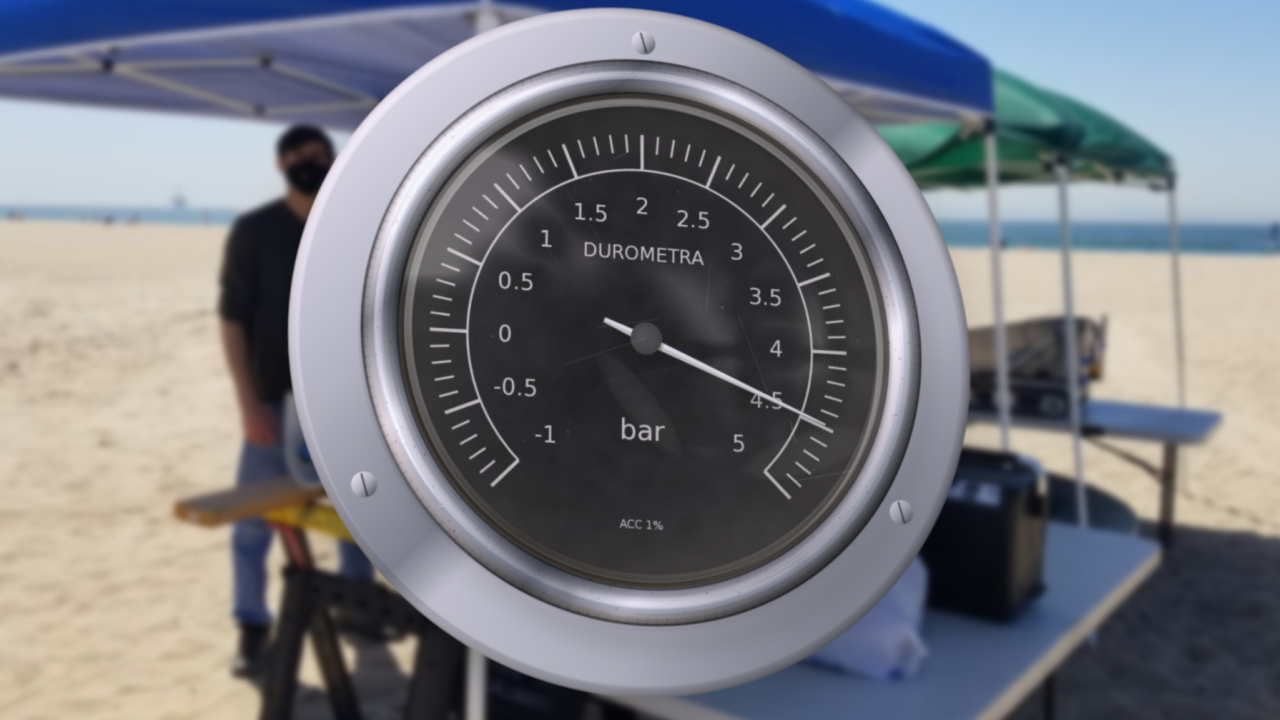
4.5 (bar)
